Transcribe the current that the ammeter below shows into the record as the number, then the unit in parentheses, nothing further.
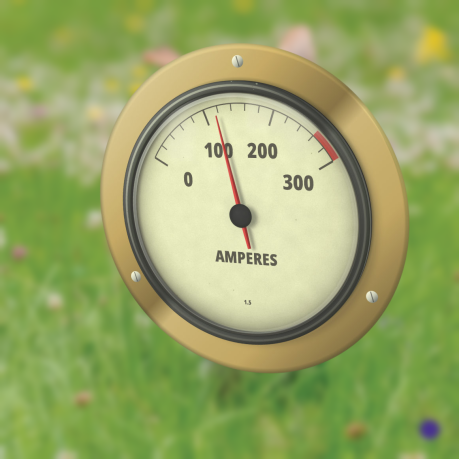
120 (A)
